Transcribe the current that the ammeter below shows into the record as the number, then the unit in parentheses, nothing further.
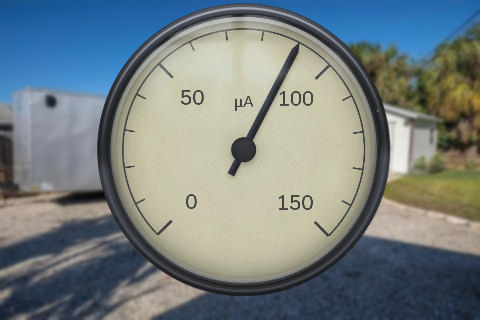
90 (µA)
